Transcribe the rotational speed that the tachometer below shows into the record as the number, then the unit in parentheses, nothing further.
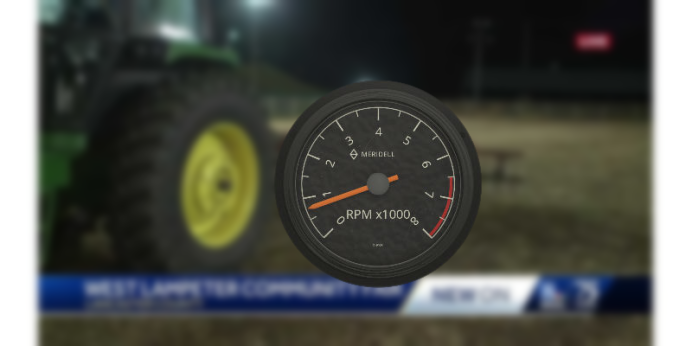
750 (rpm)
